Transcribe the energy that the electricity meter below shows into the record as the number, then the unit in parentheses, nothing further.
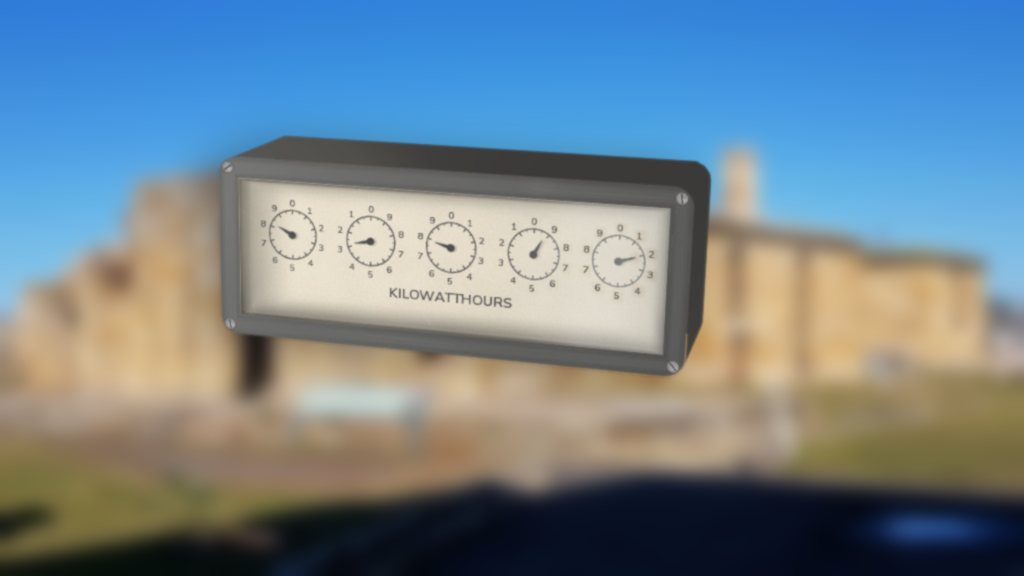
82792 (kWh)
